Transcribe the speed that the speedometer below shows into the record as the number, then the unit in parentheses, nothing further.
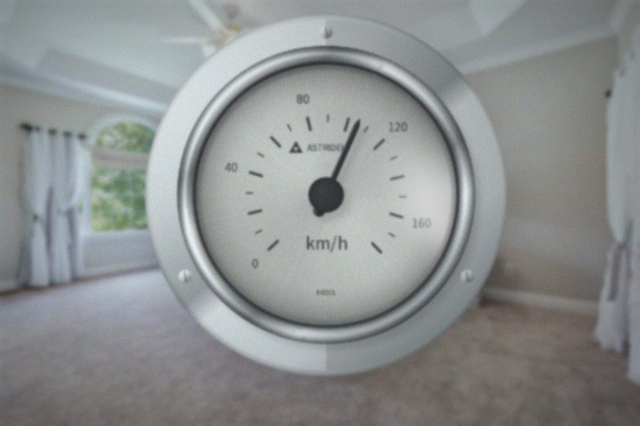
105 (km/h)
